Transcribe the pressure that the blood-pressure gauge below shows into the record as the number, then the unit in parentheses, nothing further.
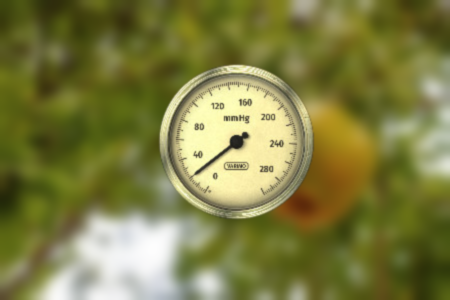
20 (mmHg)
